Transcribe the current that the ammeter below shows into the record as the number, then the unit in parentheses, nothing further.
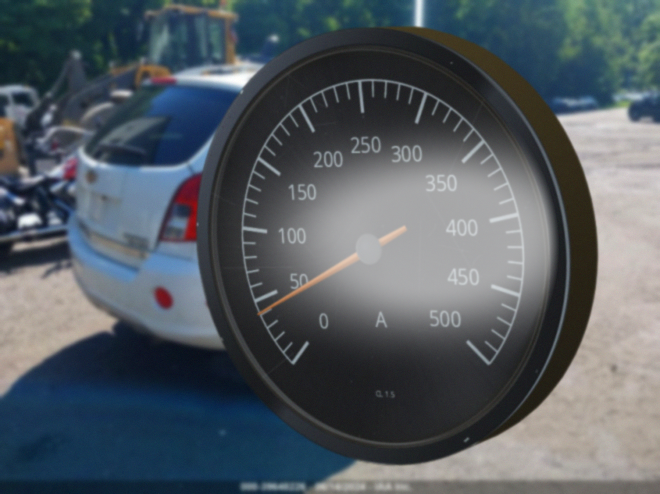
40 (A)
